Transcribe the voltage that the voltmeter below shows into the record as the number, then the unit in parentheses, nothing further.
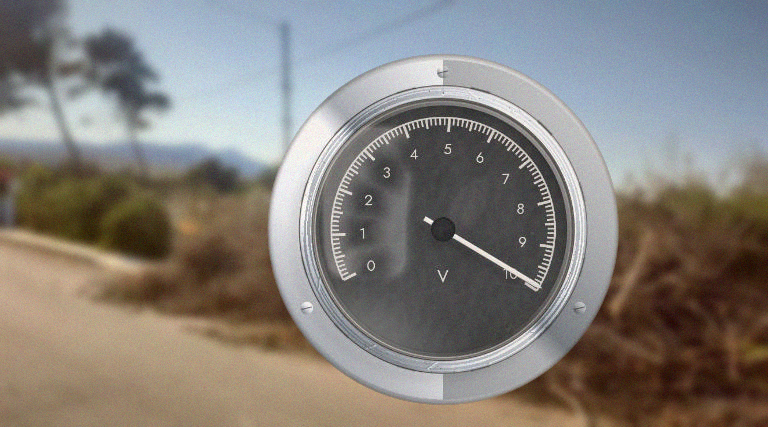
9.9 (V)
